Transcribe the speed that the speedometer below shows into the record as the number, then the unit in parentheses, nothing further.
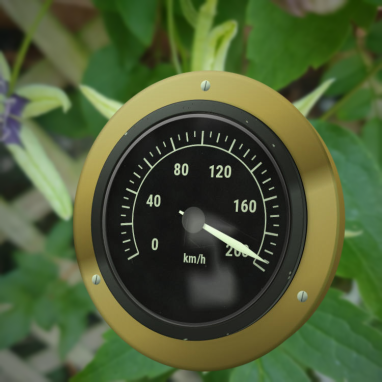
195 (km/h)
